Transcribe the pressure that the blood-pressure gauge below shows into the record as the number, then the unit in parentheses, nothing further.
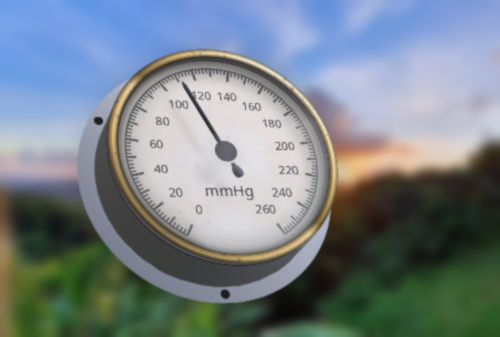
110 (mmHg)
